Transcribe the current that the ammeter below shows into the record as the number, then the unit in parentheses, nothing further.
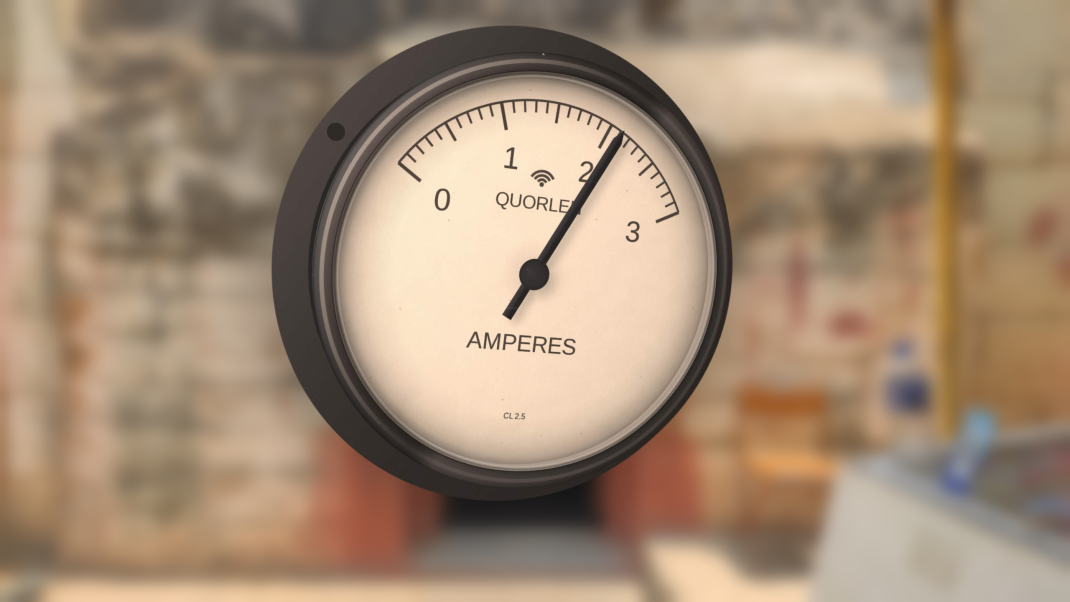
2.1 (A)
